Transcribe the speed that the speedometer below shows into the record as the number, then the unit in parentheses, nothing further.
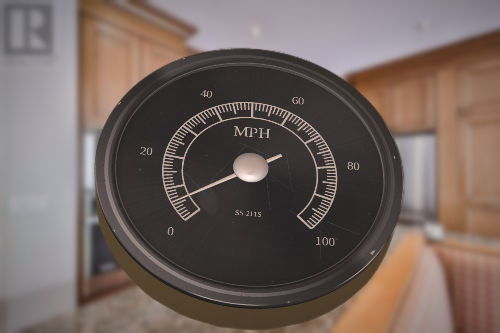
5 (mph)
